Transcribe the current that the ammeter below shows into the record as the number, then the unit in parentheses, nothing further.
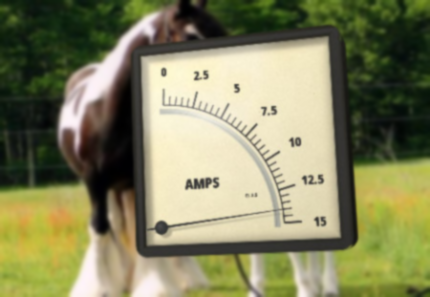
14 (A)
